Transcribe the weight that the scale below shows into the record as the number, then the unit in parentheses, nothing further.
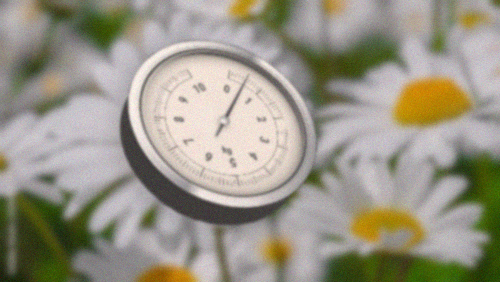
0.5 (kg)
